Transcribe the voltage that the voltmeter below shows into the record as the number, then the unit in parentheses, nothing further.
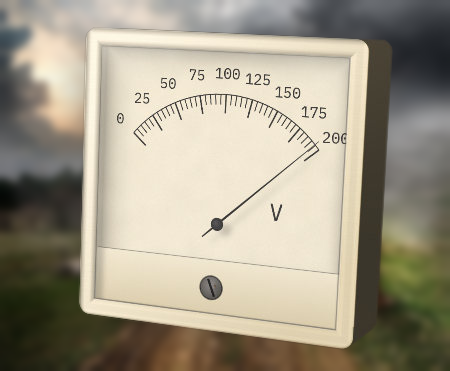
195 (V)
